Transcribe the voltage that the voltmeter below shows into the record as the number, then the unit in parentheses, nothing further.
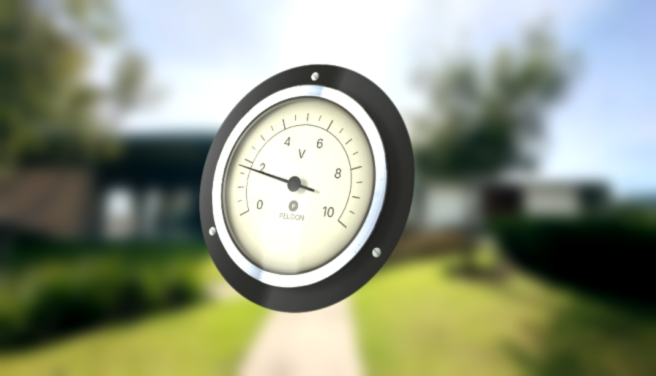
1.75 (V)
